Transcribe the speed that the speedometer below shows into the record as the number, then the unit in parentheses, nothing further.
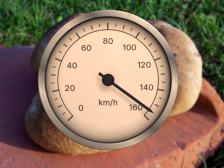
155 (km/h)
